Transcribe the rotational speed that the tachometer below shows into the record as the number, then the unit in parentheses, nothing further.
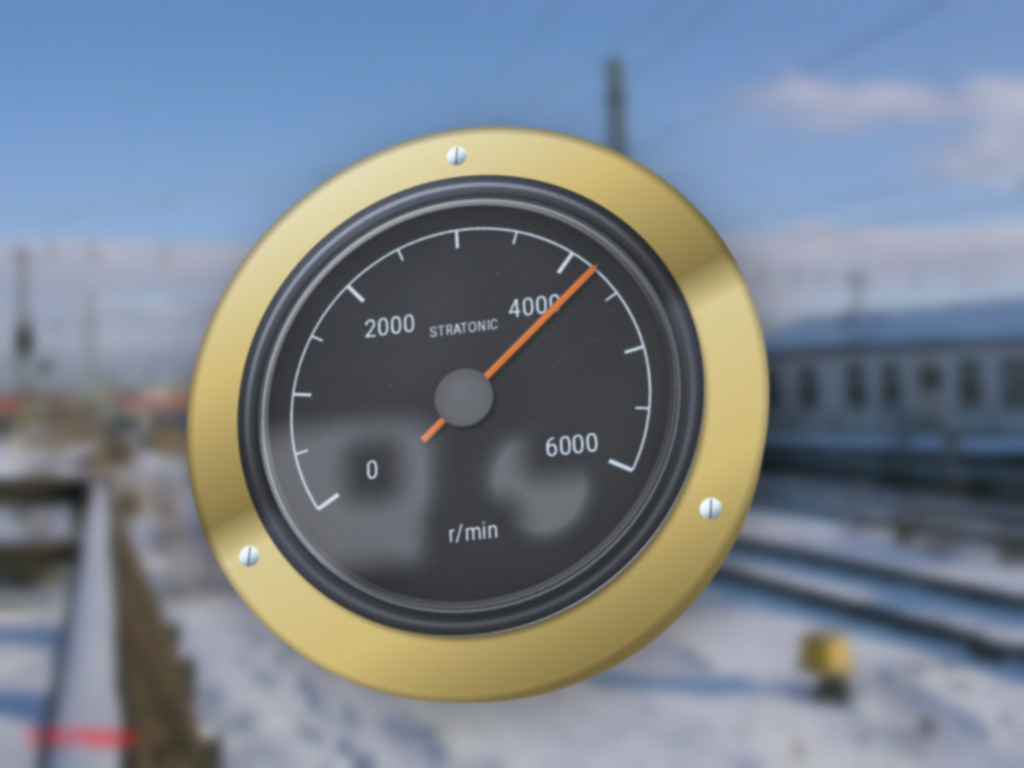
4250 (rpm)
